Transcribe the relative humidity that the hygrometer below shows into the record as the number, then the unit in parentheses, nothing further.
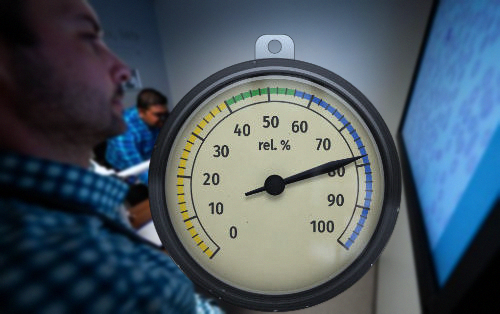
78 (%)
